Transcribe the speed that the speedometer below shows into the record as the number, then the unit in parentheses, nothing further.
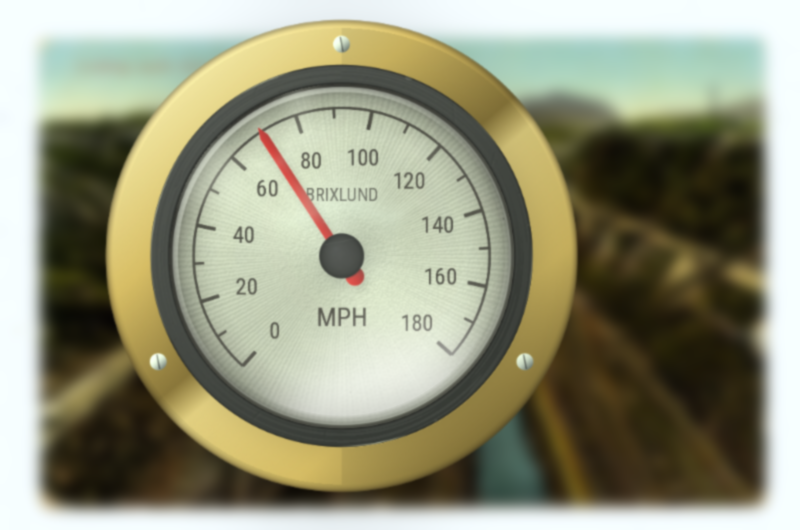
70 (mph)
